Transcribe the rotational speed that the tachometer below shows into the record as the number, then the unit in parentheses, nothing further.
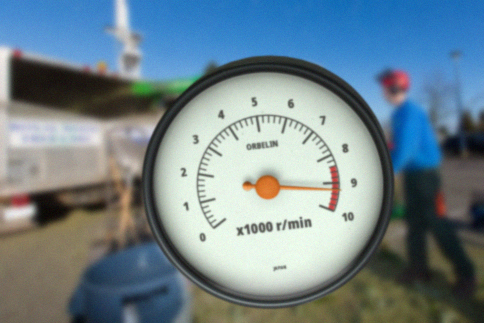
9200 (rpm)
